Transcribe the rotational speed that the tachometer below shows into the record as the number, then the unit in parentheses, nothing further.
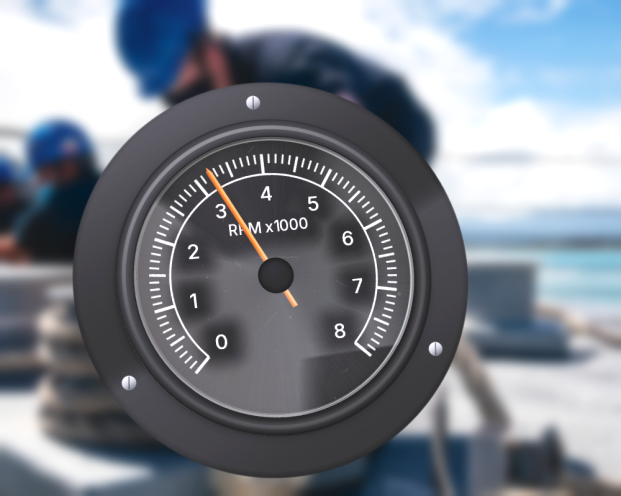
3200 (rpm)
